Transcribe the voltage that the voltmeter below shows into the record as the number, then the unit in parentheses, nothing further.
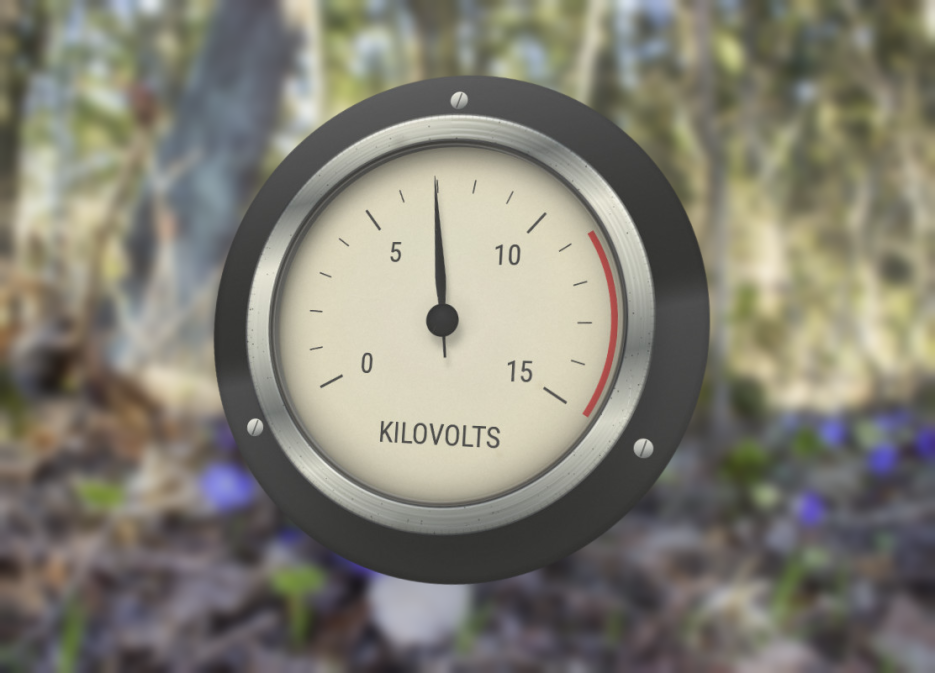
7 (kV)
